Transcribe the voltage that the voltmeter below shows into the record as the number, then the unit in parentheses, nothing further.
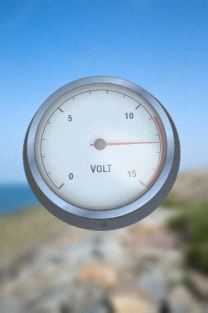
12.5 (V)
